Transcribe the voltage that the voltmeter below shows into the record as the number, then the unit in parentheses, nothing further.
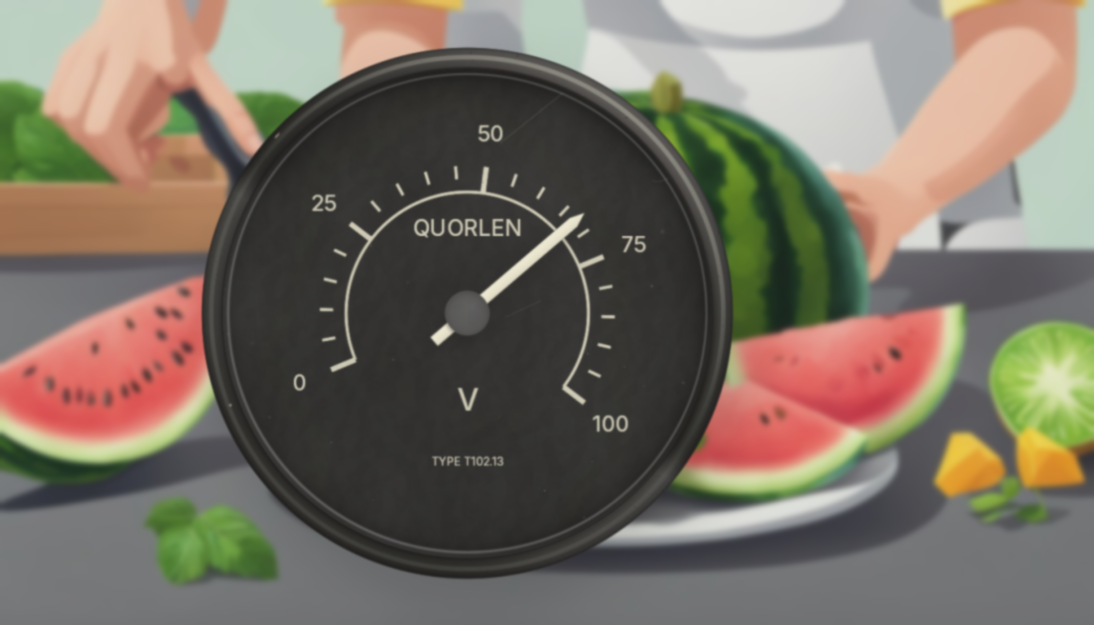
67.5 (V)
